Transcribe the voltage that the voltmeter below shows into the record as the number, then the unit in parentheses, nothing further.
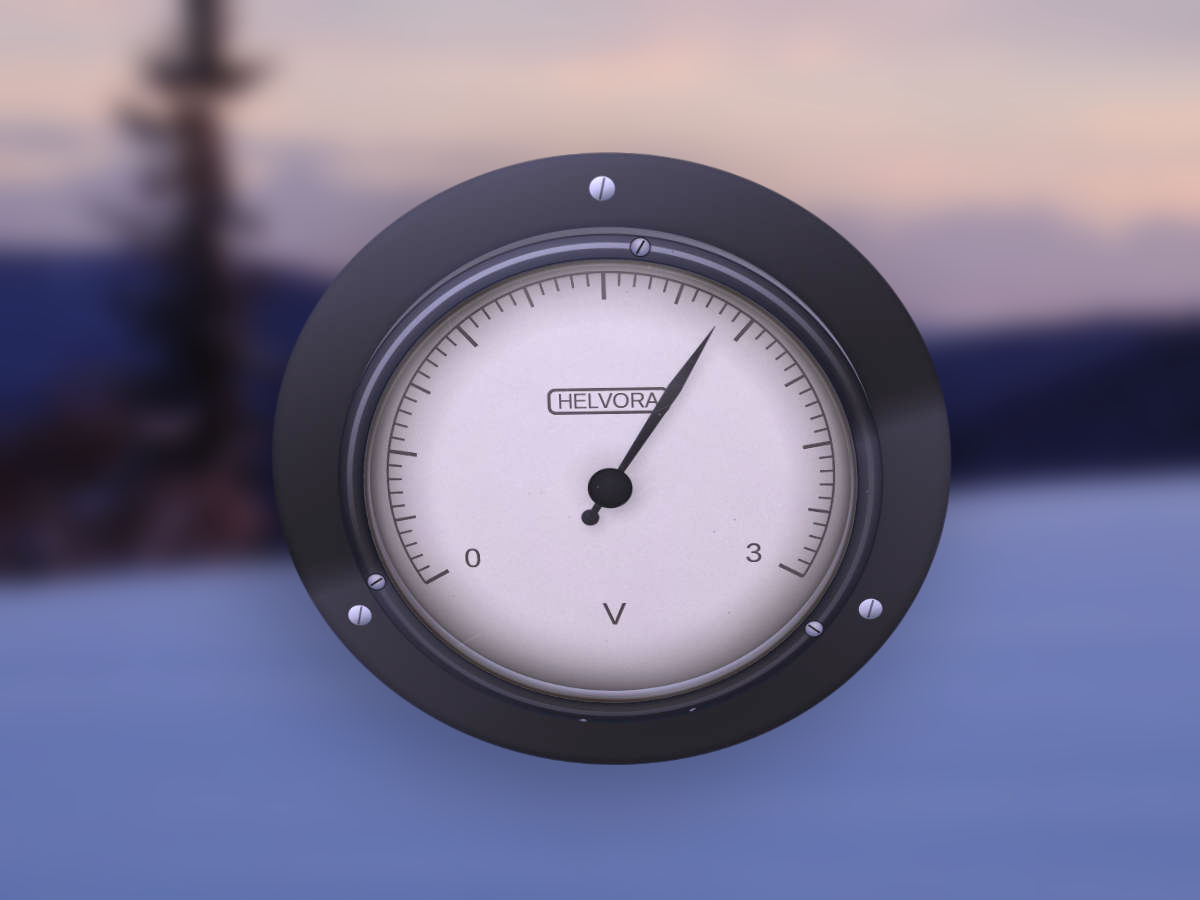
1.9 (V)
